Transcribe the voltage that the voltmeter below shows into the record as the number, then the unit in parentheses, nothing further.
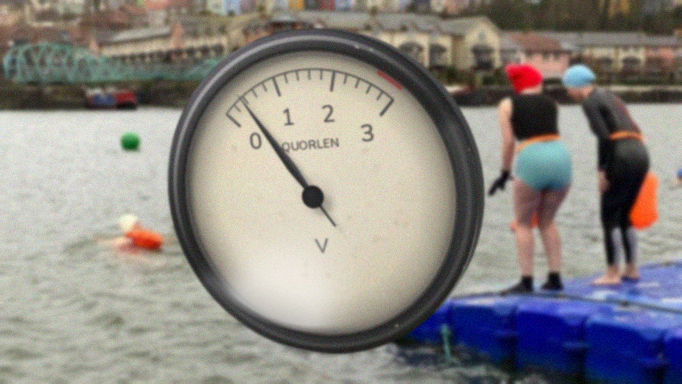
0.4 (V)
